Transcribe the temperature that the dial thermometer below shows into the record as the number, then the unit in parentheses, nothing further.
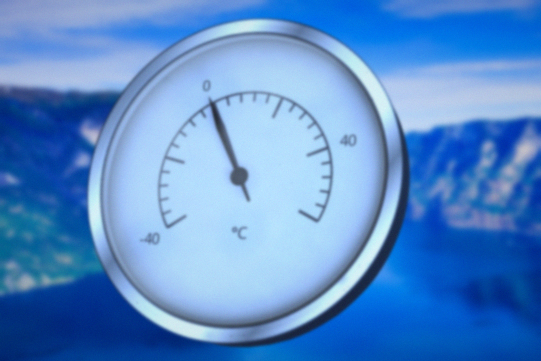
0 (°C)
